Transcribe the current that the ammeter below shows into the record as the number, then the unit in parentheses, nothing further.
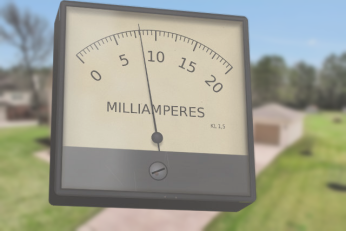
8 (mA)
